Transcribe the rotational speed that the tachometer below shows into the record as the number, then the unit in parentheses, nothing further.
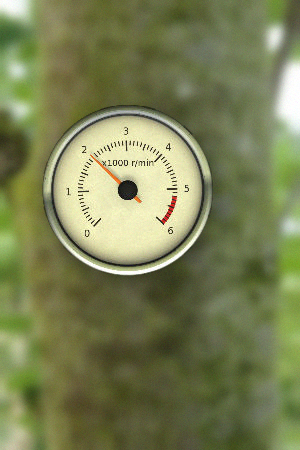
2000 (rpm)
